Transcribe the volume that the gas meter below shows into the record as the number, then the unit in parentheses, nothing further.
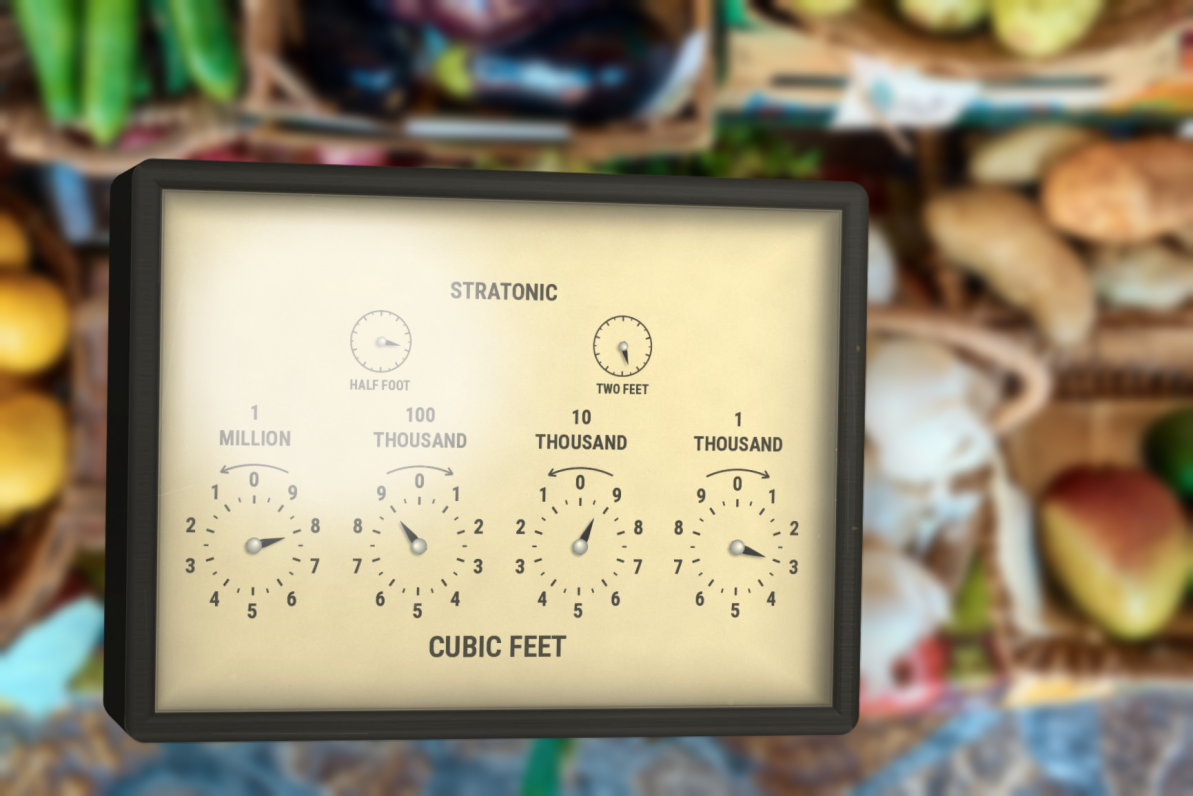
789300 (ft³)
